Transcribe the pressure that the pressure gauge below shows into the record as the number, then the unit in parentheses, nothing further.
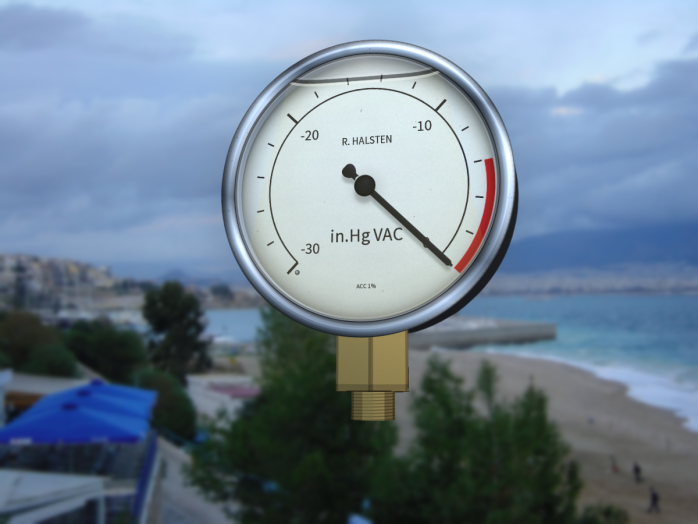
0 (inHg)
